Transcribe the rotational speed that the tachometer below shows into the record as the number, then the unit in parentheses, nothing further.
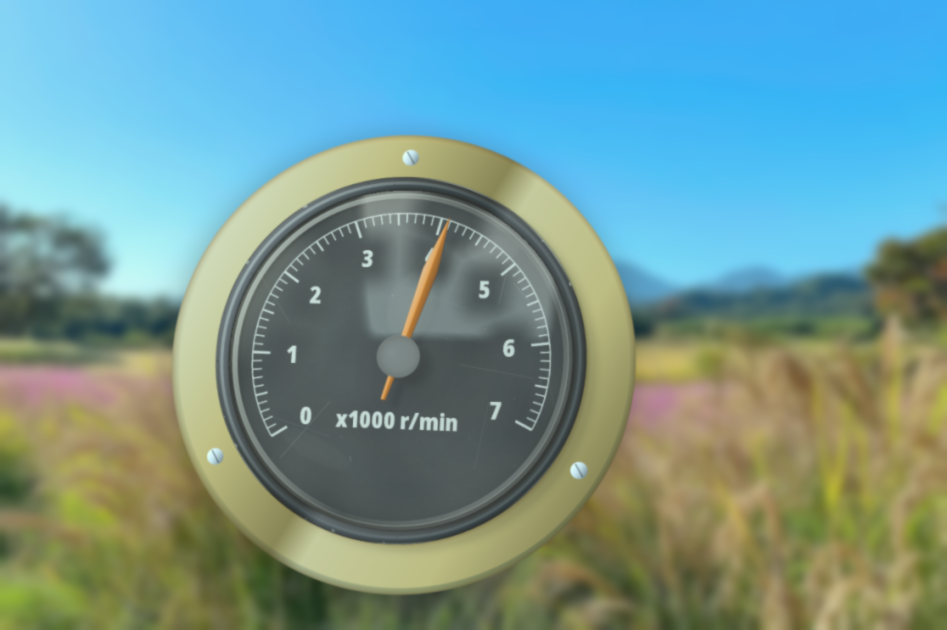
4100 (rpm)
